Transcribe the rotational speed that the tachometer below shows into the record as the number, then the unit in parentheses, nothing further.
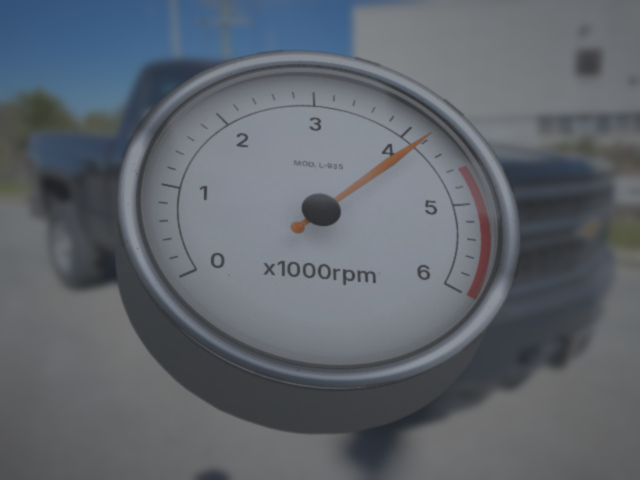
4200 (rpm)
